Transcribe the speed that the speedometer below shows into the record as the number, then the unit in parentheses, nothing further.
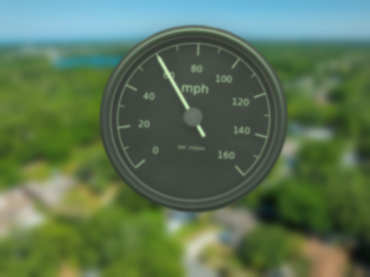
60 (mph)
